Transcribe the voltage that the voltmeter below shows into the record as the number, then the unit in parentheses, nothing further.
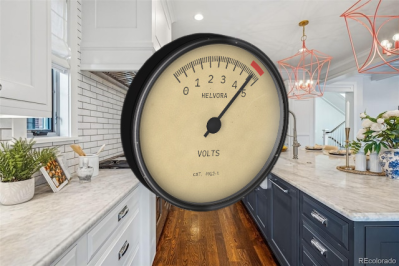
4.5 (V)
